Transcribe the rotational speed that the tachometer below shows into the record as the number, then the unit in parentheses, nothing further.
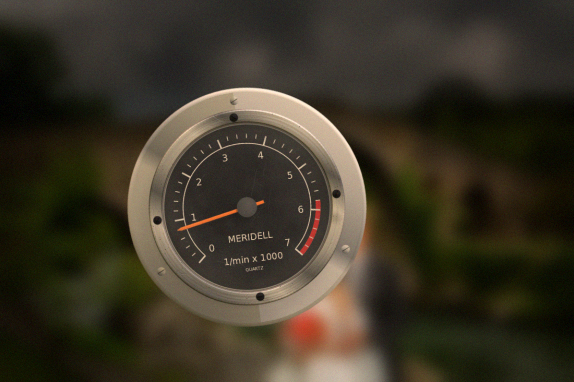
800 (rpm)
